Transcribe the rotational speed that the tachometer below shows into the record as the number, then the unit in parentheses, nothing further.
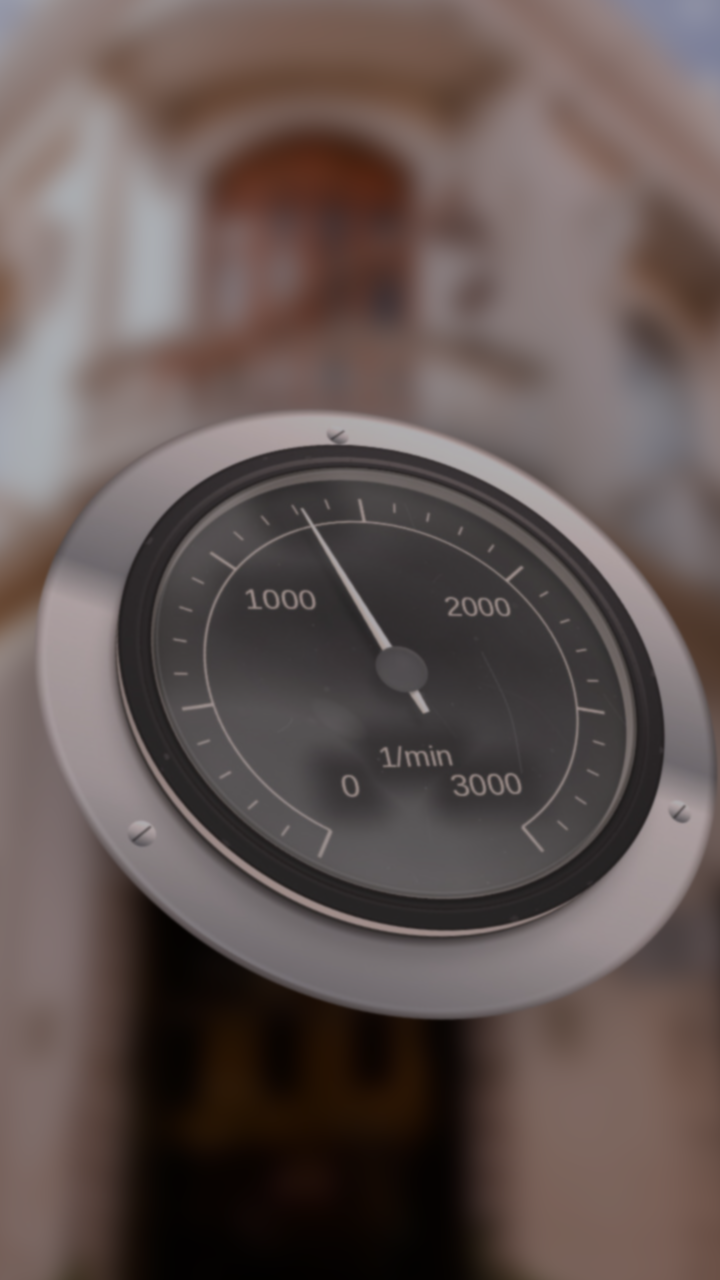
1300 (rpm)
